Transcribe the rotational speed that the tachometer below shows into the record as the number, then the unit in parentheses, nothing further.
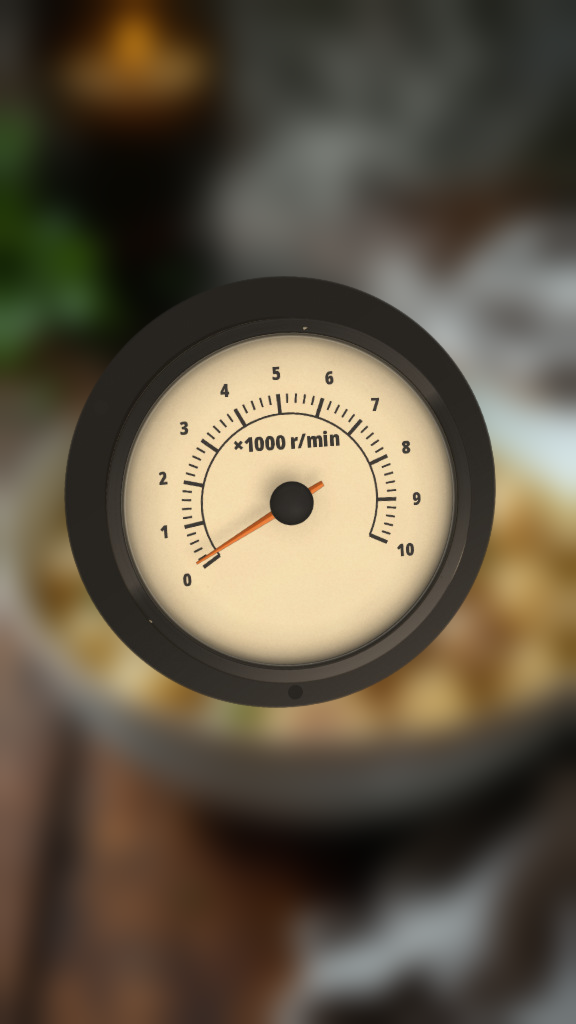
200 (rpm)
